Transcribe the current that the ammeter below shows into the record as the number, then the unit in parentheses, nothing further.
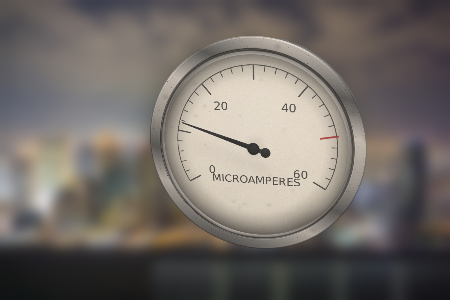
12 (µA)
